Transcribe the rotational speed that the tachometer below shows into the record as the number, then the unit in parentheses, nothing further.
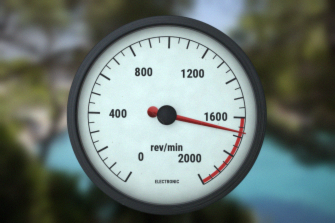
1675 (rpm)
